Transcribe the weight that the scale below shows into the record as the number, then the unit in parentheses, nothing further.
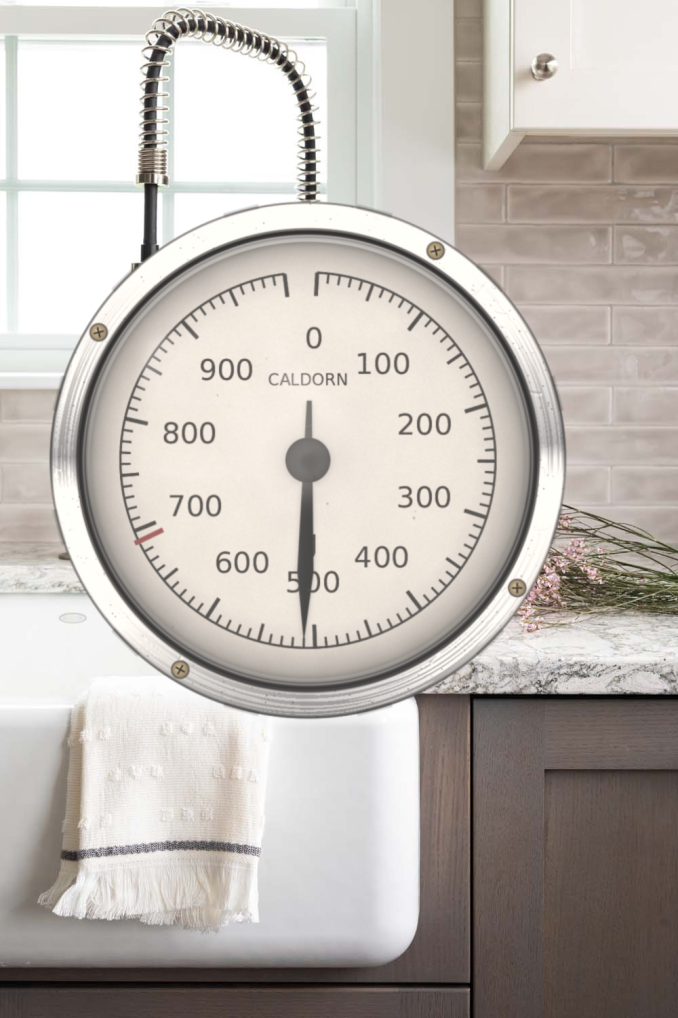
510 (g)
